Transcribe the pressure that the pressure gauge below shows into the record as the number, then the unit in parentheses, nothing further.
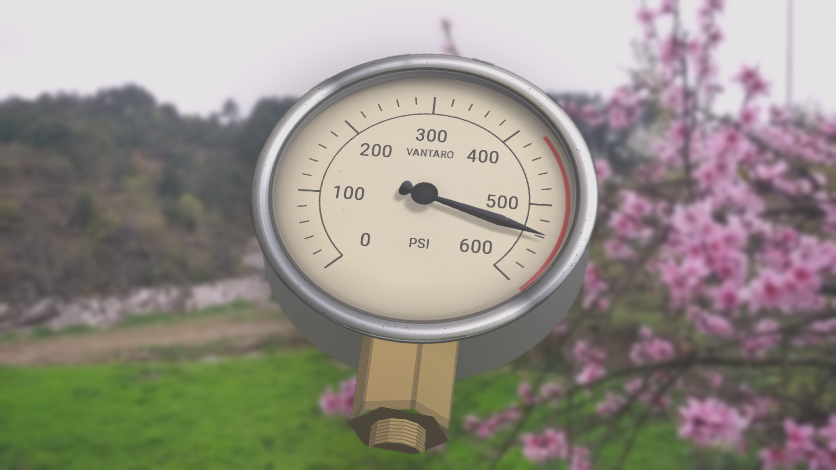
540 (psi)
